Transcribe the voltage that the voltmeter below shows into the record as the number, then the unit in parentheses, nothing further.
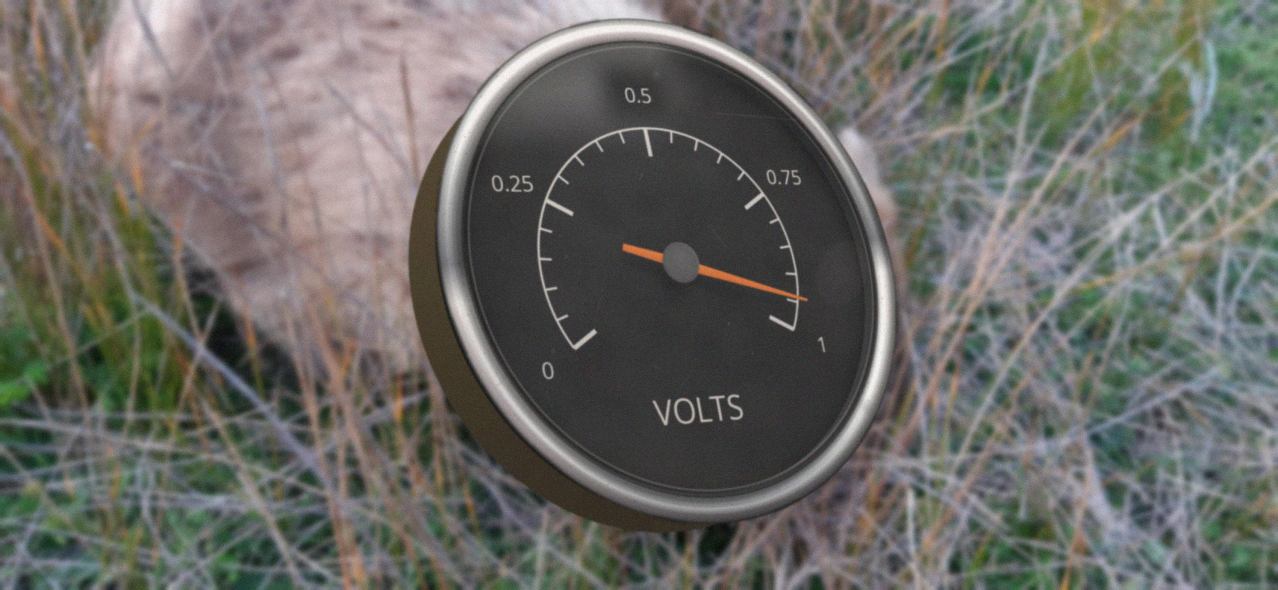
0.95 (V)
